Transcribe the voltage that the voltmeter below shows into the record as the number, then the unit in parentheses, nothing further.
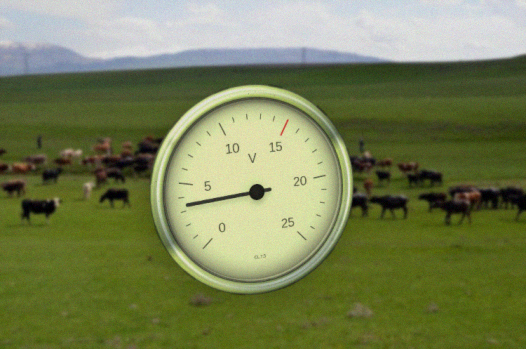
3.5 (V)
